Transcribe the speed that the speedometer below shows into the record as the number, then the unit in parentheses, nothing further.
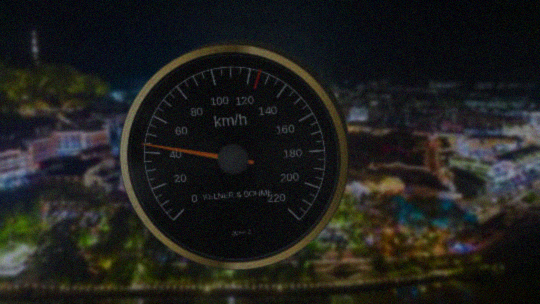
45 (km/h)
